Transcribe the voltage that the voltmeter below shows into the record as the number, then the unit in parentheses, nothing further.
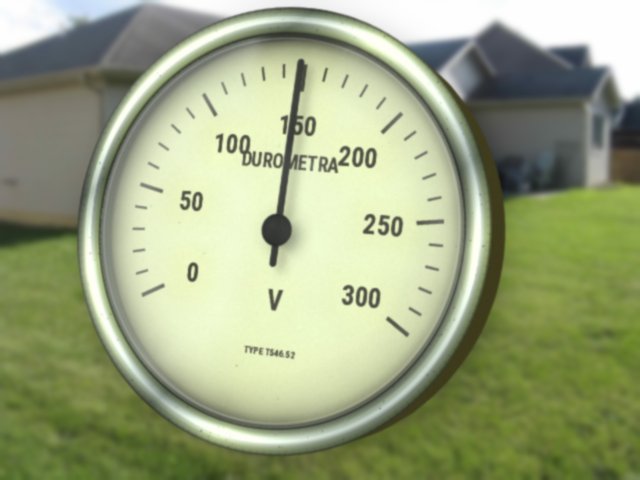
150 (V)
